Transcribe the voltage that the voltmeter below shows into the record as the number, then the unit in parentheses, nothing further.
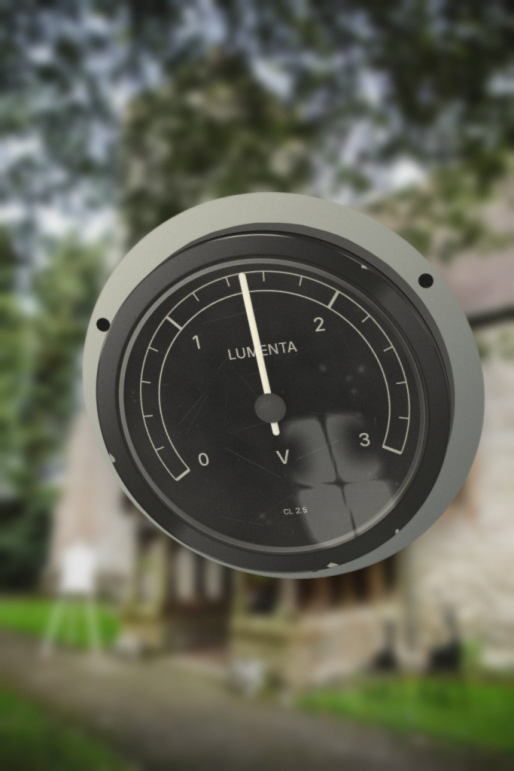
1.5 (V)
